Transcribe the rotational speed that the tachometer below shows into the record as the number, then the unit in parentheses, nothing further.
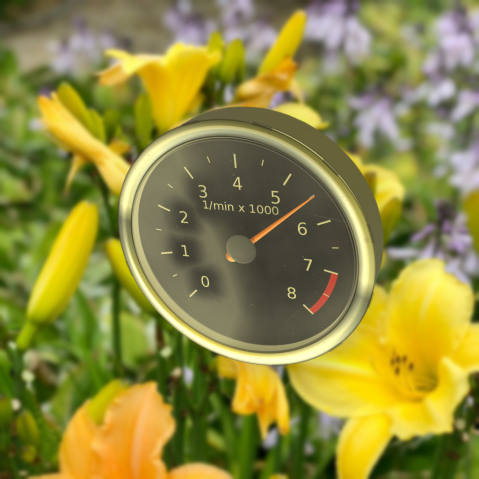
5500 (rpm)
